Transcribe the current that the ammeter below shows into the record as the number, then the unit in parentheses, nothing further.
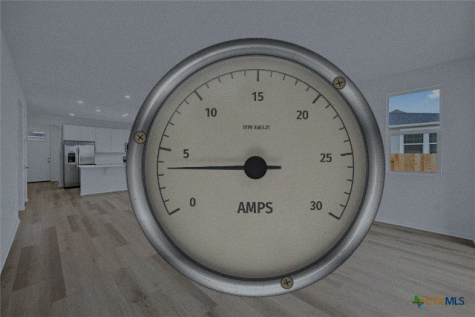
3.5 (A)
